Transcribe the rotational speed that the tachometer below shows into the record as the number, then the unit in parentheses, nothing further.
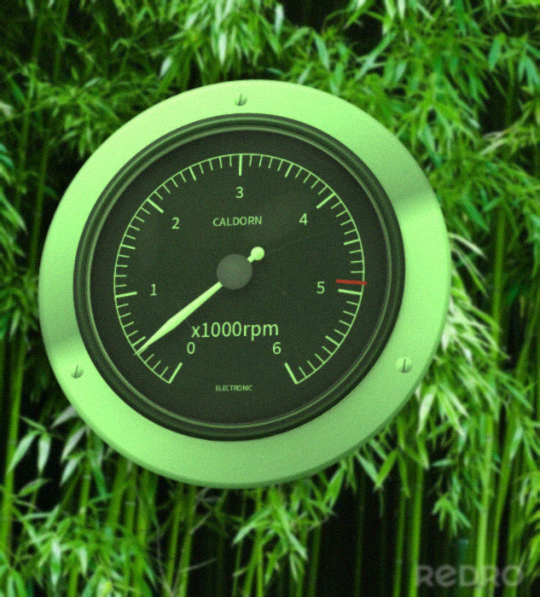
400 (rpm)
